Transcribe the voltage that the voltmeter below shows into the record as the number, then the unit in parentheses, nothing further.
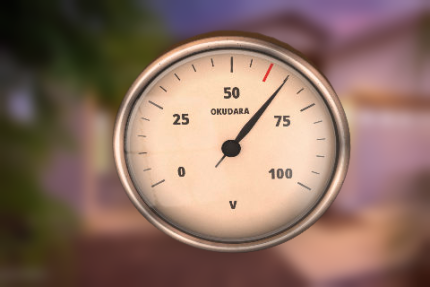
65 (V)
